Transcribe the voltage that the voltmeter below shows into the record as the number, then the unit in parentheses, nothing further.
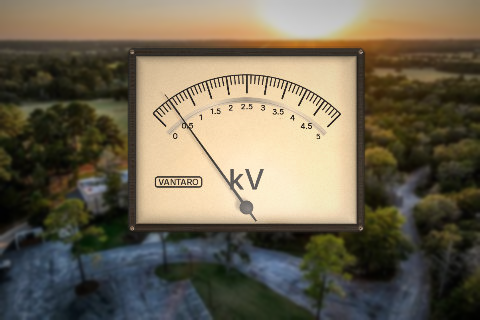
0.5 (kV)
